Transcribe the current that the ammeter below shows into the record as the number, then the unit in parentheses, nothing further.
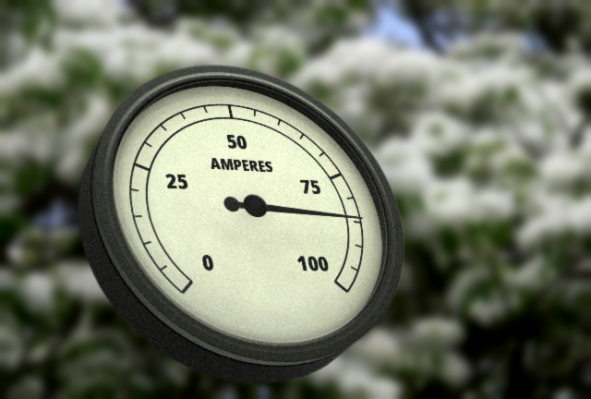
85 (A)
